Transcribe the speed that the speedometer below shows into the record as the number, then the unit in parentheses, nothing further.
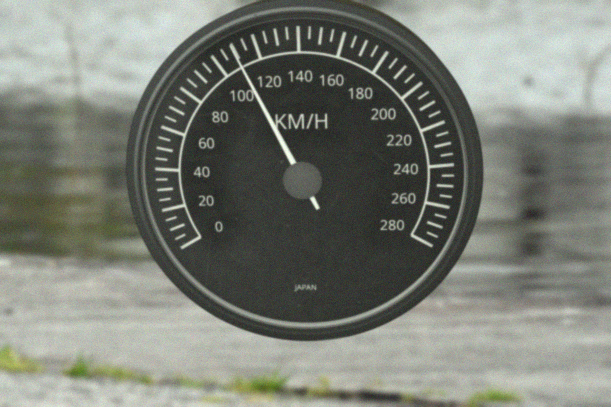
110 (km/h)
